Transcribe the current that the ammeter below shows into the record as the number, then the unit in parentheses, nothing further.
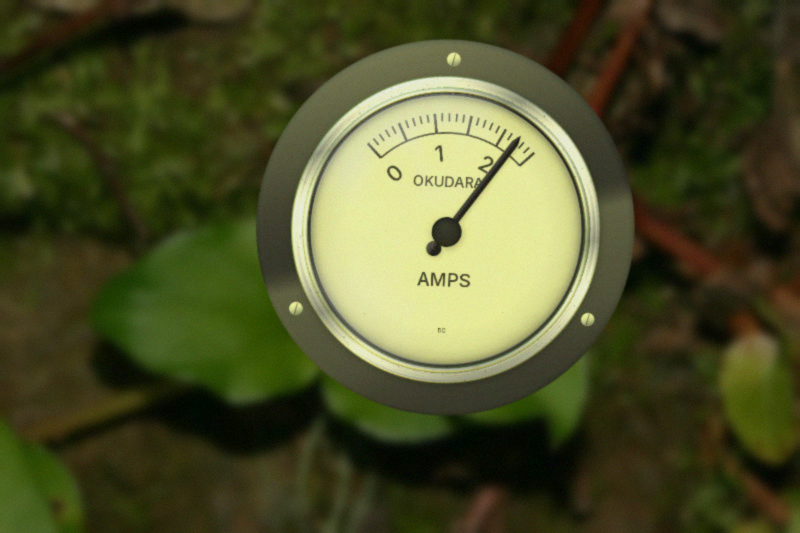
2.2 (A)
